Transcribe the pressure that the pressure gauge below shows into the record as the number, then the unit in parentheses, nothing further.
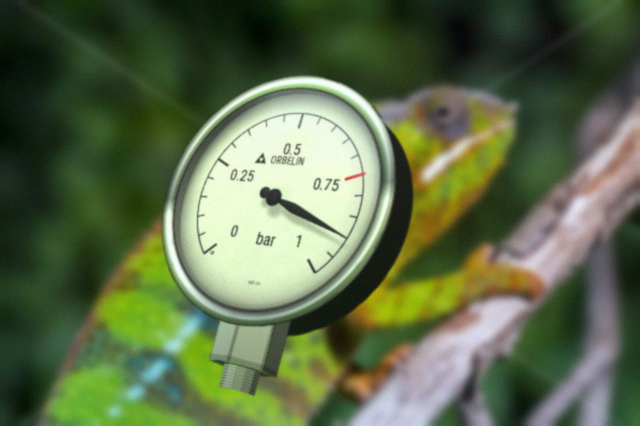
0.9 (bar)
